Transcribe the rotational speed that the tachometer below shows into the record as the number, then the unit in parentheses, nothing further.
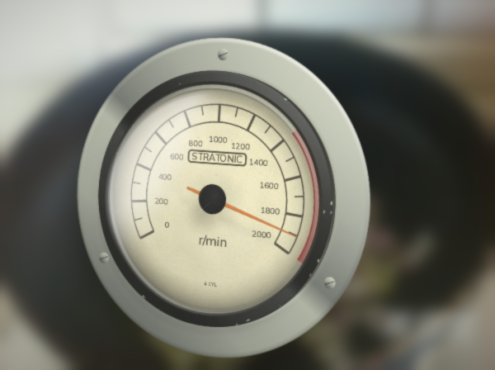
1900 (rpm)
